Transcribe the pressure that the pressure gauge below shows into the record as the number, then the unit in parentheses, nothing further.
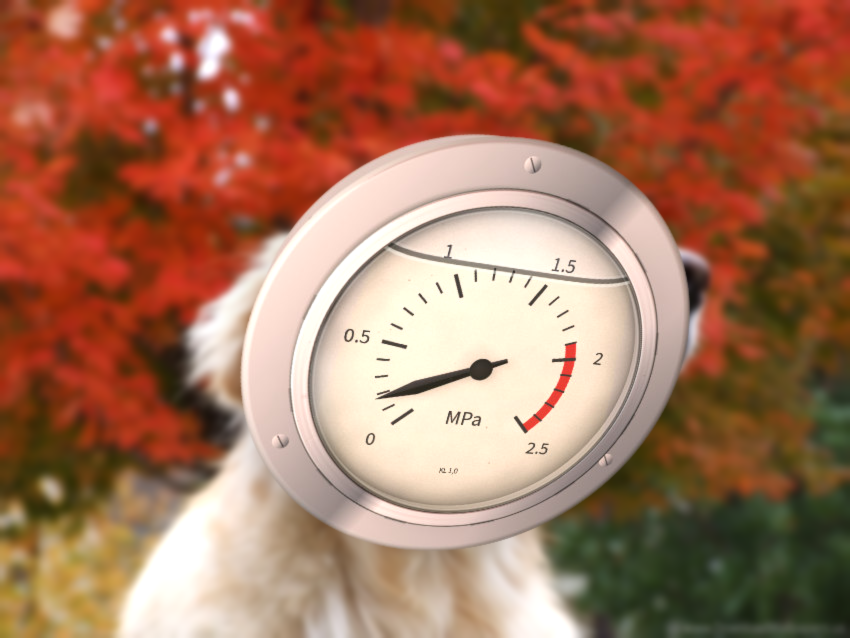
0.2 (MPa)
